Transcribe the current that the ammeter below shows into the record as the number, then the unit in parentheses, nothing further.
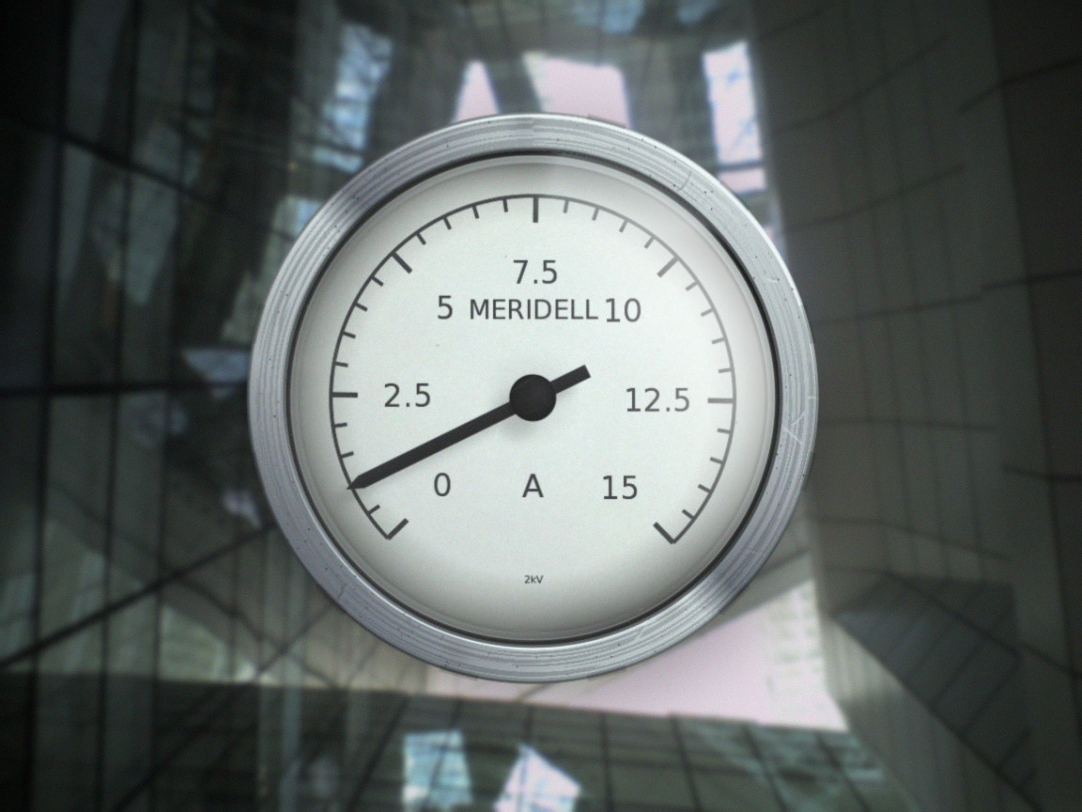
1 (A)
